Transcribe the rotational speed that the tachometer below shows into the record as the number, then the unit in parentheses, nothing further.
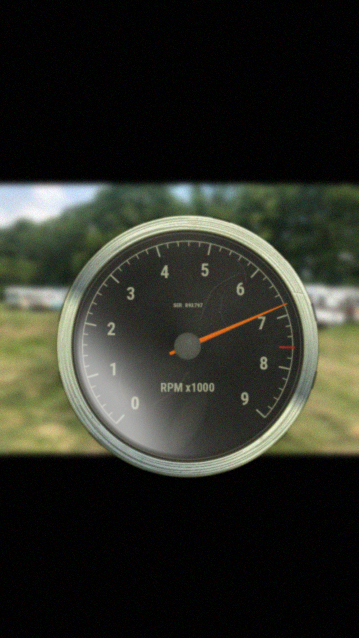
6800 (rpm)
